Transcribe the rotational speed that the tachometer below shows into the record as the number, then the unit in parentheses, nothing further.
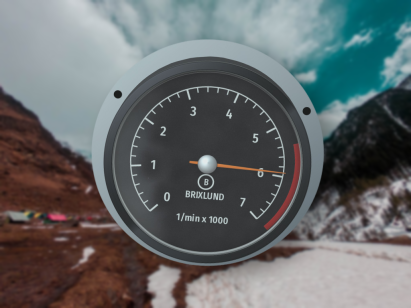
5900 (rpm)
